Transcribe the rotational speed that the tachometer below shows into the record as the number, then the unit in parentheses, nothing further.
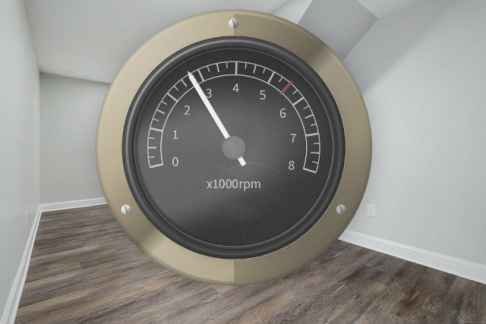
2750 (rpm)
